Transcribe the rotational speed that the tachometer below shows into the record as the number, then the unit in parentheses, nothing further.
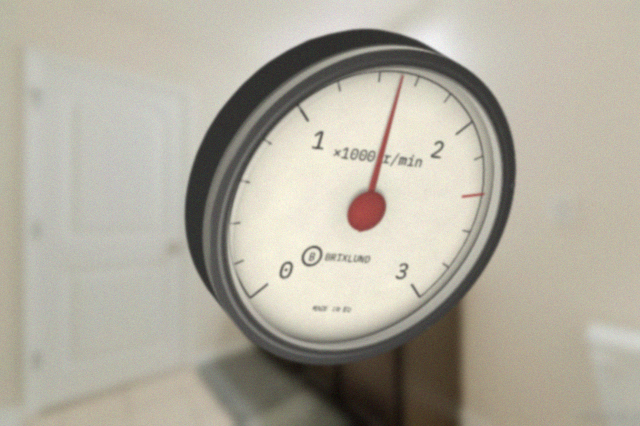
1500 (rpm)
